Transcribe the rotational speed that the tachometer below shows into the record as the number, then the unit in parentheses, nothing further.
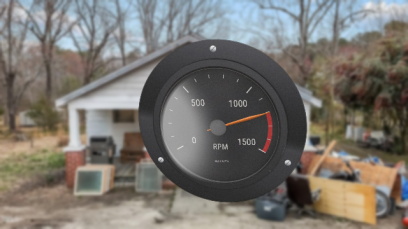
1200 (rpm)
